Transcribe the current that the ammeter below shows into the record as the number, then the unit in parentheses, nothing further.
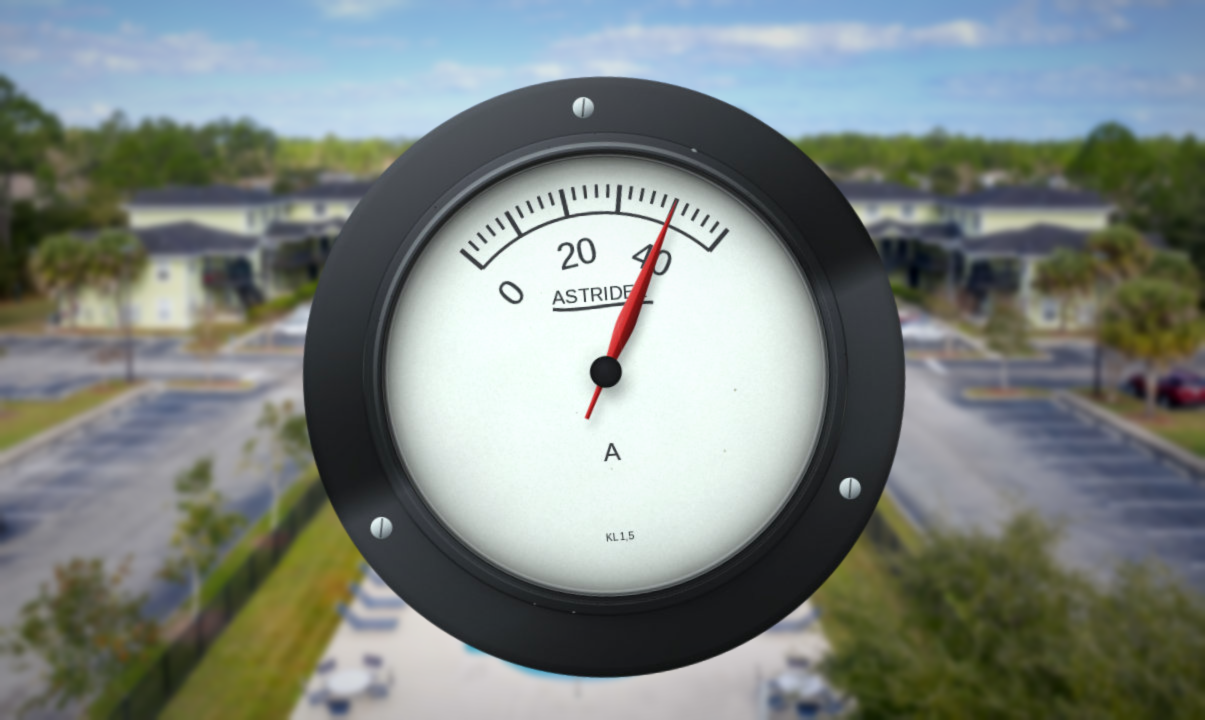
40 (A)
